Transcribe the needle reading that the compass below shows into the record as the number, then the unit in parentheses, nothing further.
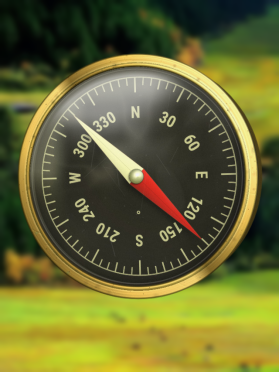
135 (°)
